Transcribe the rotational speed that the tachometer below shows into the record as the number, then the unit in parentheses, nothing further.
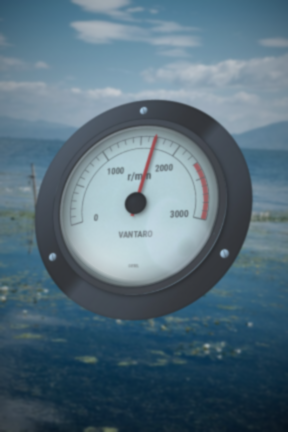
1700 (rpm)
